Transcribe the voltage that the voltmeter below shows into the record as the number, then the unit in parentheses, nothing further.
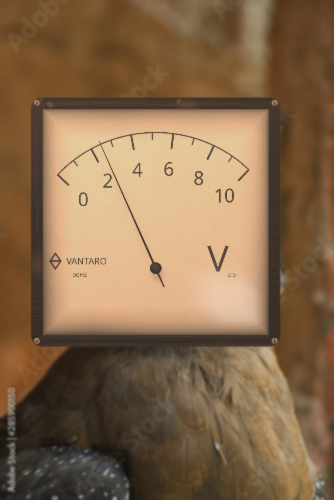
2.5 (V)
